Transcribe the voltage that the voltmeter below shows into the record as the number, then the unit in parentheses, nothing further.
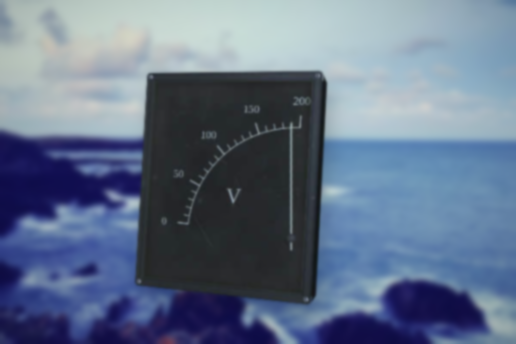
190 (V)
